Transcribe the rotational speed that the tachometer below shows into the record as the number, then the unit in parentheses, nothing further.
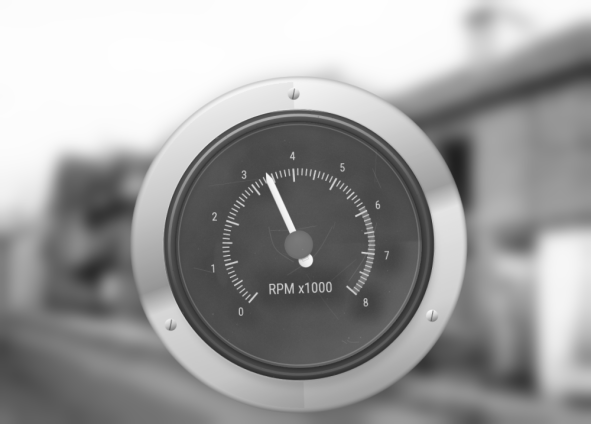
3400 (rpm)
